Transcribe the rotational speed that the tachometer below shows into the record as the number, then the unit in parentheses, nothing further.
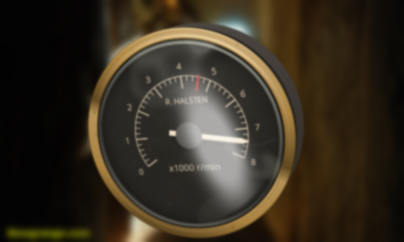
7400 (rpm)
